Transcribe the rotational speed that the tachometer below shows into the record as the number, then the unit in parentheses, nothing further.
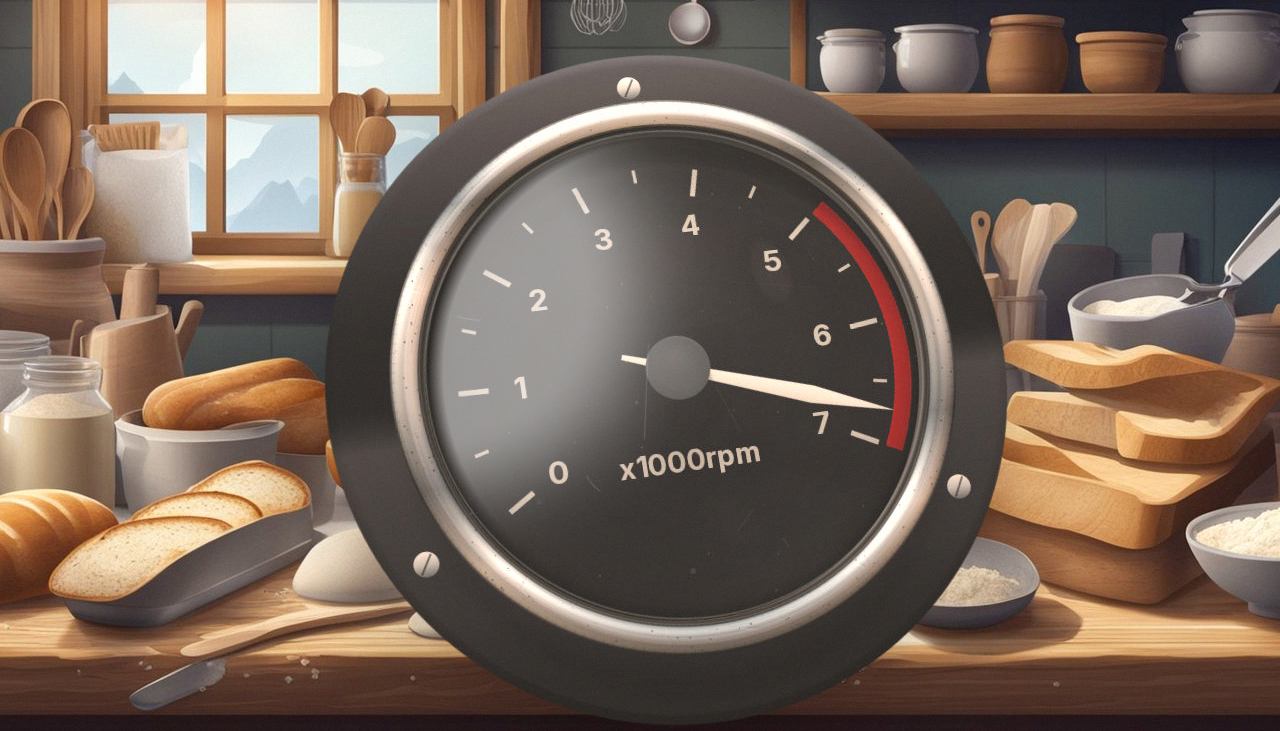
6750 (rpm)
